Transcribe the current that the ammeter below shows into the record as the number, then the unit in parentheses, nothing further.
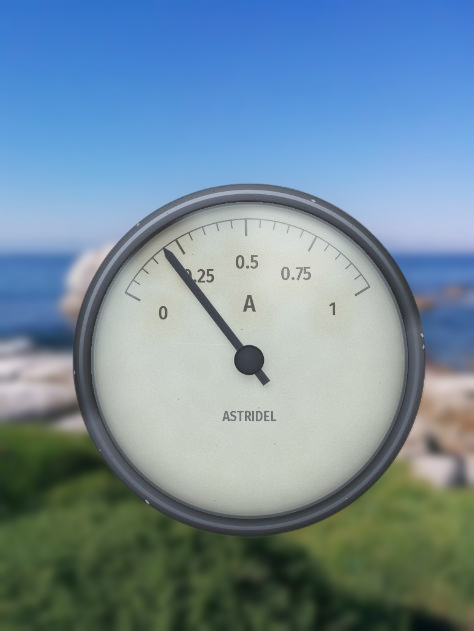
0.2 (A)
